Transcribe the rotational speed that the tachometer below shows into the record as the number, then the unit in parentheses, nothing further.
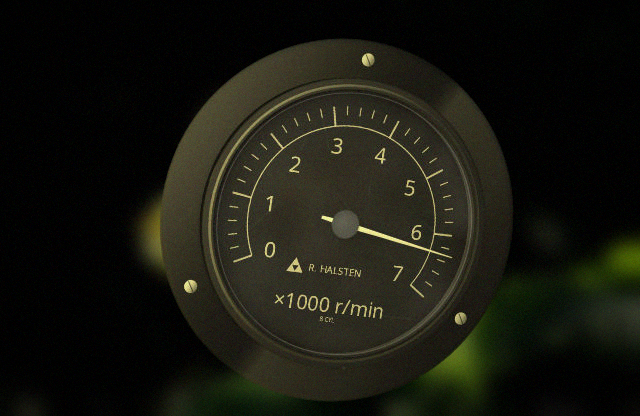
6300 (rpm)
